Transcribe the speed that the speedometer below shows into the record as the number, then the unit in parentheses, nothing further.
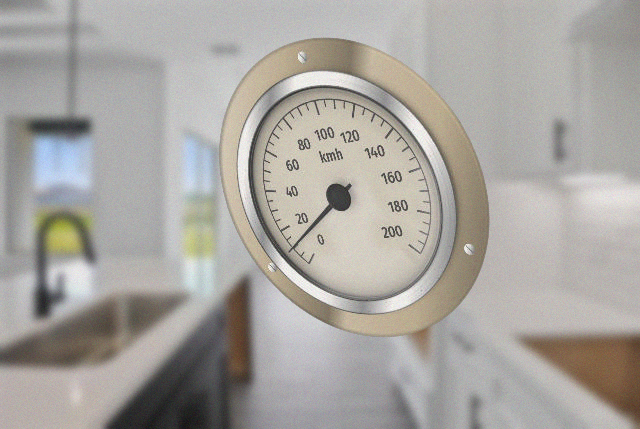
10 (km/h)
